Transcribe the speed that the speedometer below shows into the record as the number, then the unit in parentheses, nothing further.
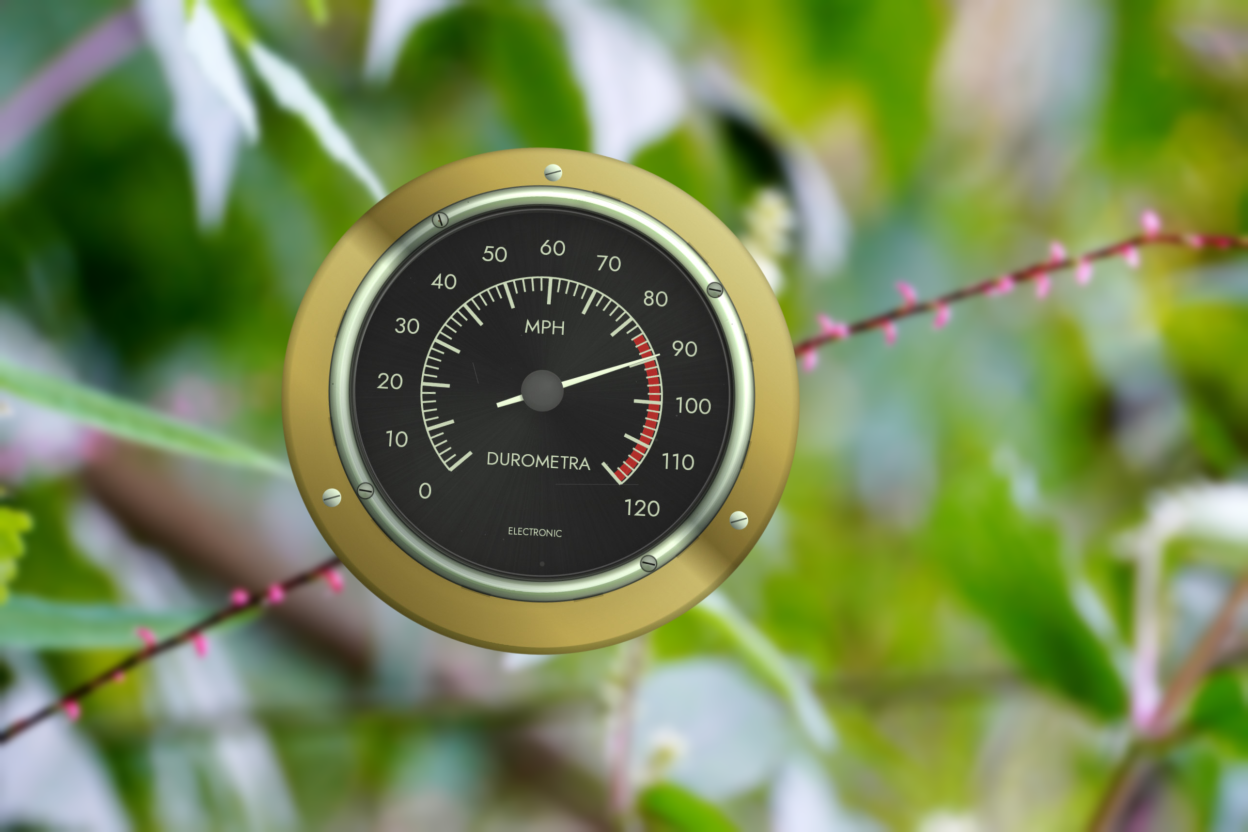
90 (mph)
